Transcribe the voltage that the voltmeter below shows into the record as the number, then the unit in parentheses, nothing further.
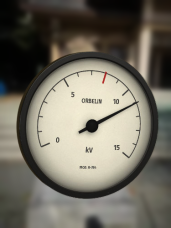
11 (kV)
